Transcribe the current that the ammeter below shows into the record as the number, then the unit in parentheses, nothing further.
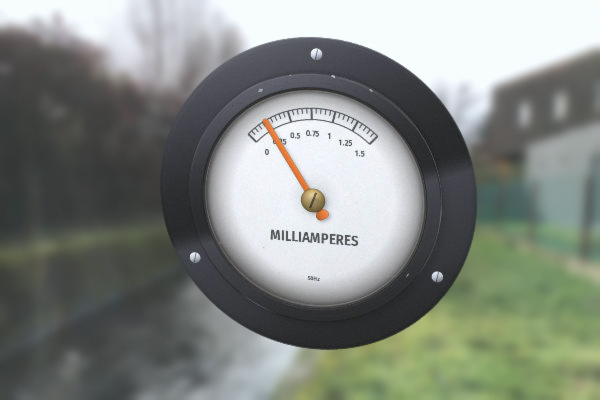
0.25 (mA)
